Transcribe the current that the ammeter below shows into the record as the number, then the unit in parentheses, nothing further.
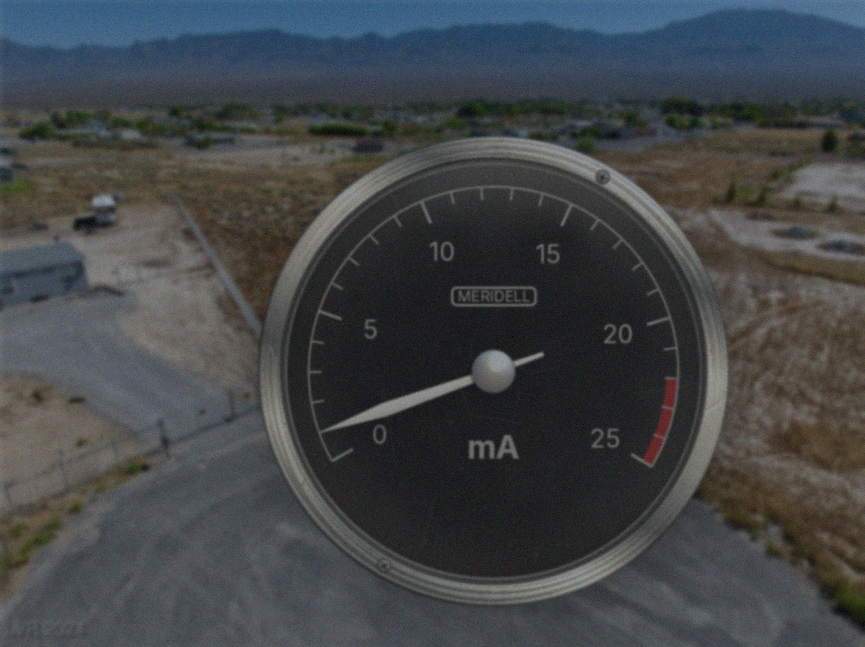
1 (mA)
